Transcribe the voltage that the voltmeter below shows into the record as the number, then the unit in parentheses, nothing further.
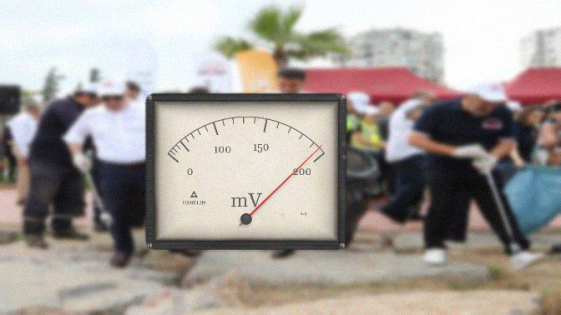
195 (mV)
